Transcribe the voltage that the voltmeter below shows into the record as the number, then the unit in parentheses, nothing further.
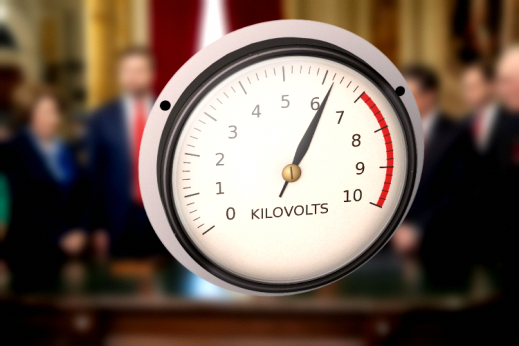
6.2 (kV)
